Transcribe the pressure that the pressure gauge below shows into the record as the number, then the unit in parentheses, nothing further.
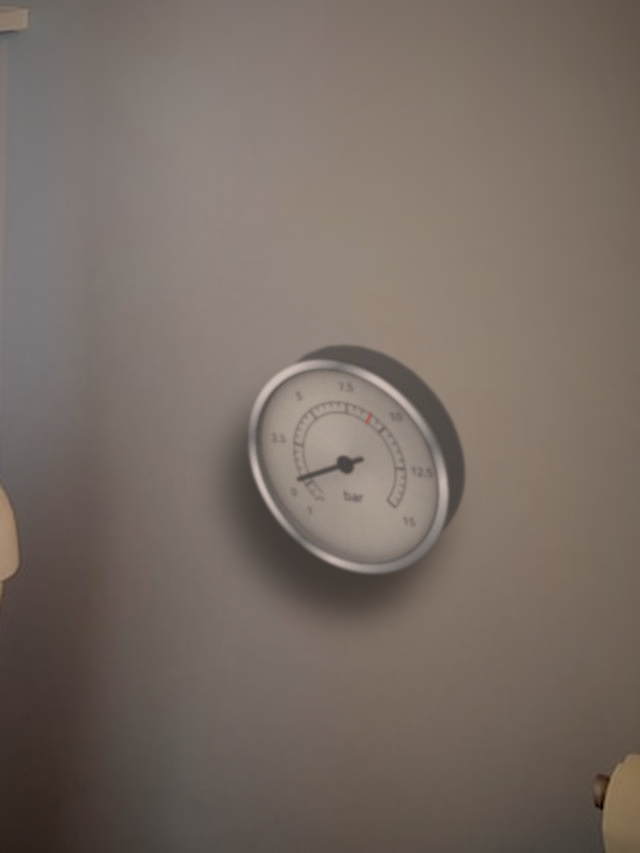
0.5 (bar)
